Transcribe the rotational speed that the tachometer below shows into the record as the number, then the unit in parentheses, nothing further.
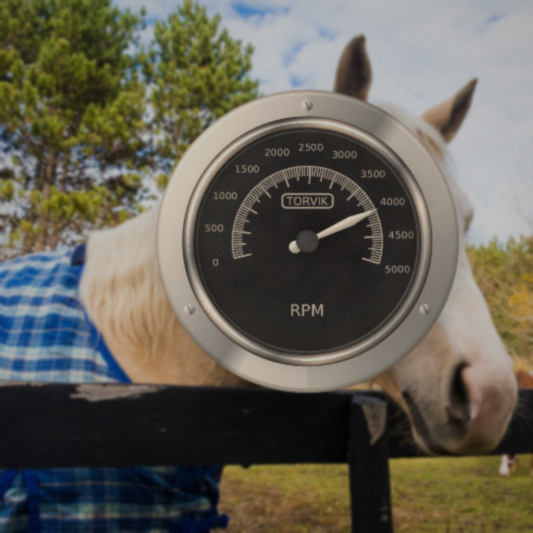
4000 (rpm)
